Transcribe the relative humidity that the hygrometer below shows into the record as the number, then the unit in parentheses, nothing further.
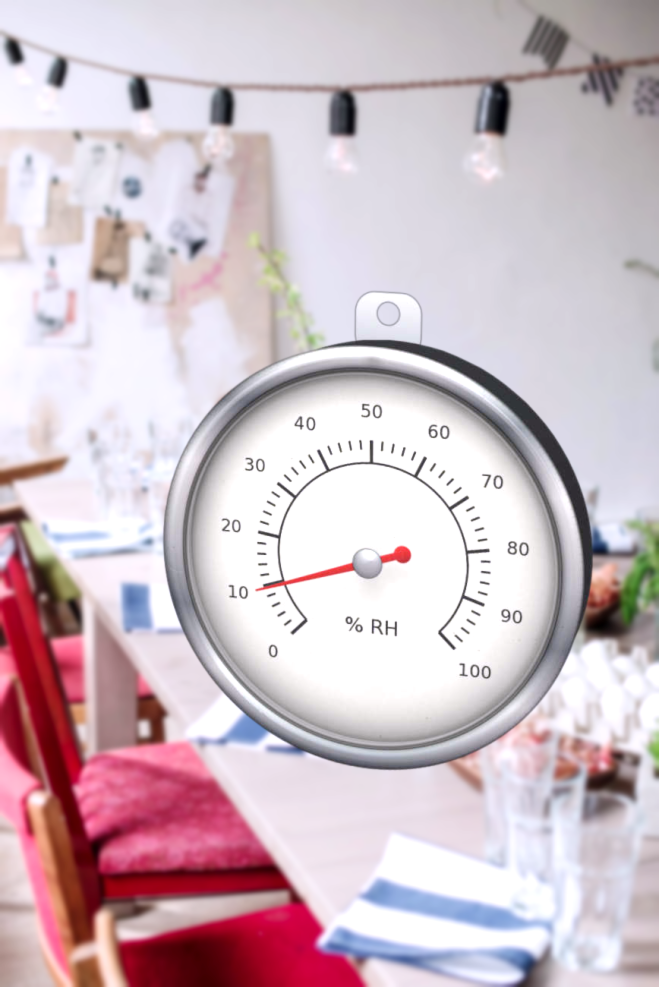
10 (%)
